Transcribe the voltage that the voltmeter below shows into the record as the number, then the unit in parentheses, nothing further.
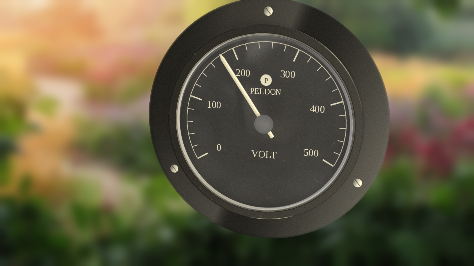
180 (V)
